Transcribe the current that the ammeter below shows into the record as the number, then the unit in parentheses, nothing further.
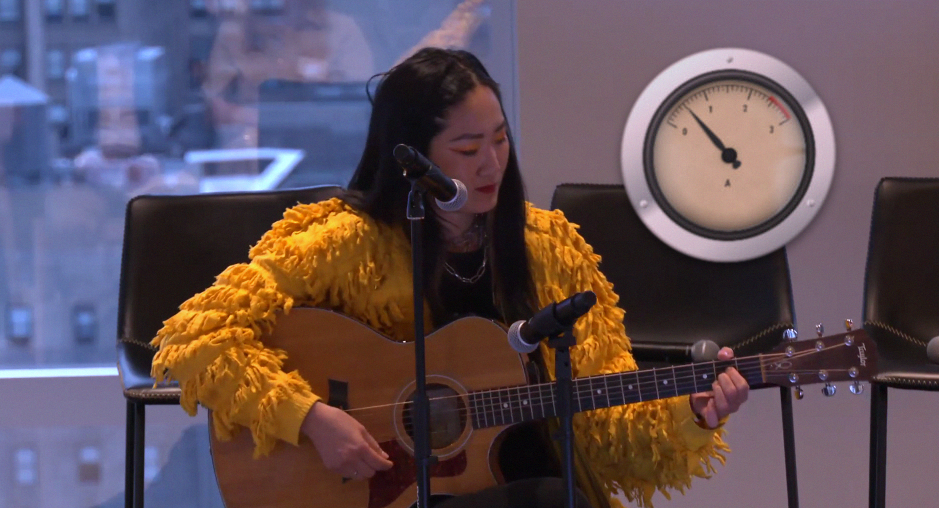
0.5 (A)
